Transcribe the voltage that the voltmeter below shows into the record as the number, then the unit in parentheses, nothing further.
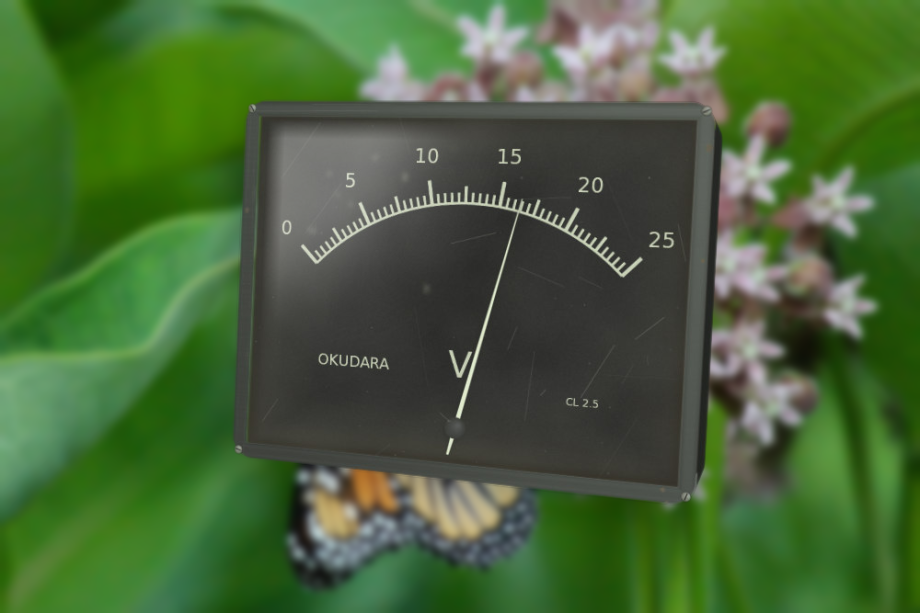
16.5 (V)
